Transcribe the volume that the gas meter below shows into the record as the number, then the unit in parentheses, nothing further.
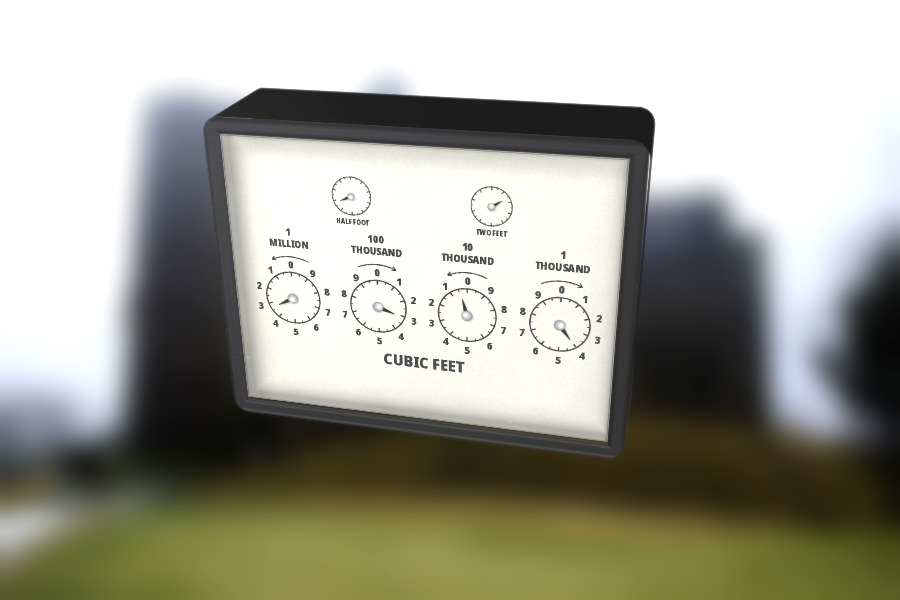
330400 (ft³)
